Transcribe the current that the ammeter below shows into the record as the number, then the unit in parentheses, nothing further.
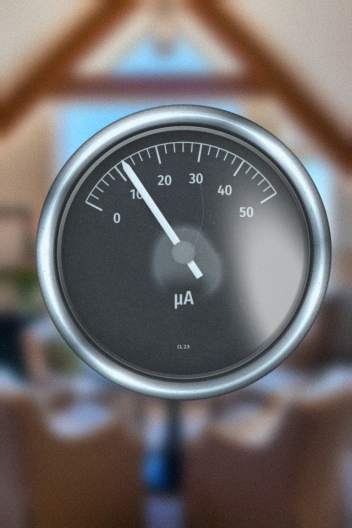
12 (µA)
